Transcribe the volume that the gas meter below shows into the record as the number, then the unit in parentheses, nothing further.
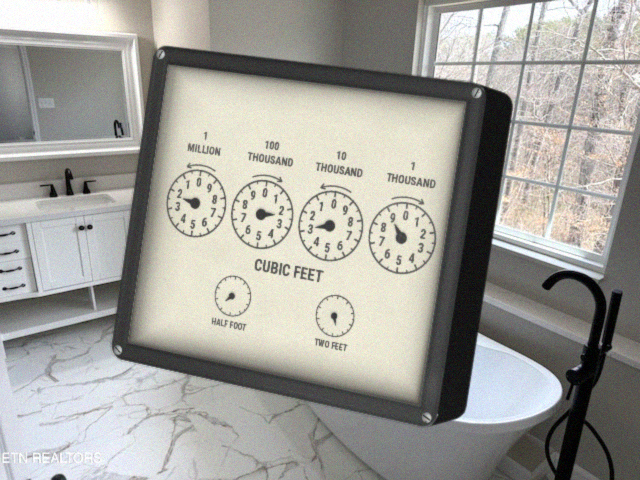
222900 (ft³)
